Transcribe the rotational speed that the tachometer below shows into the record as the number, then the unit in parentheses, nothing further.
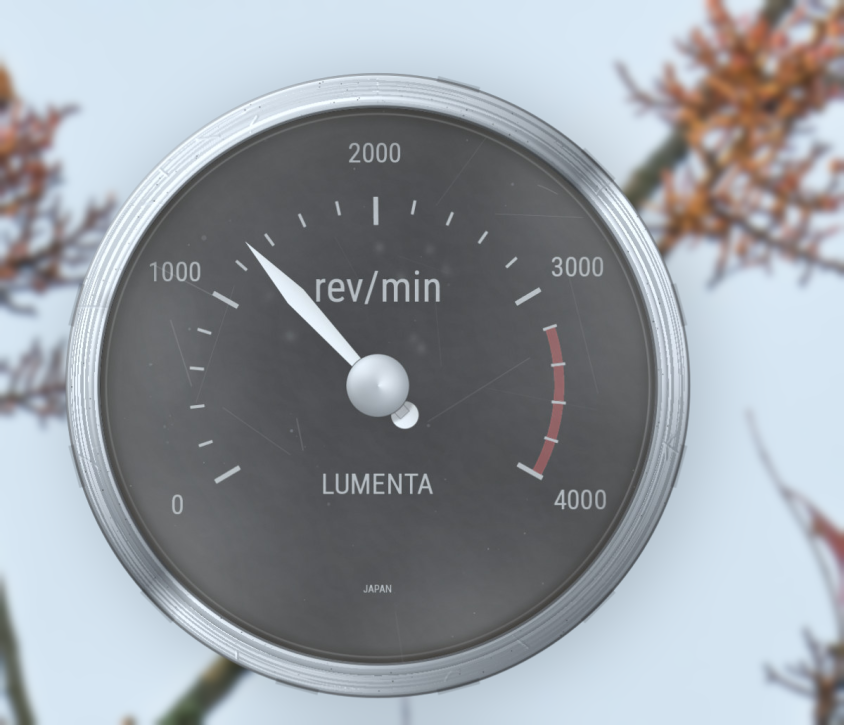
1300 (rpm)
